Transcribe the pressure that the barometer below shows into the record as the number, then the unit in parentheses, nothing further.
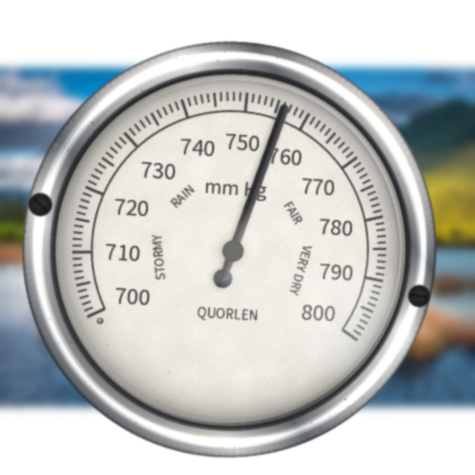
756 (mmHg)
